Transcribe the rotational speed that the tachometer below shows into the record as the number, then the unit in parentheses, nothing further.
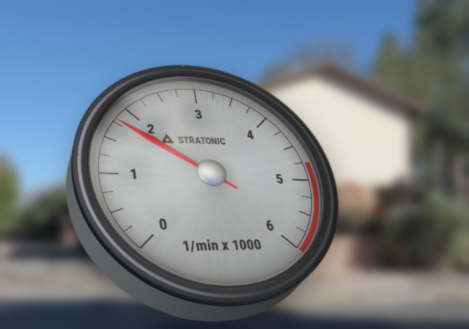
1750 (rpm)
